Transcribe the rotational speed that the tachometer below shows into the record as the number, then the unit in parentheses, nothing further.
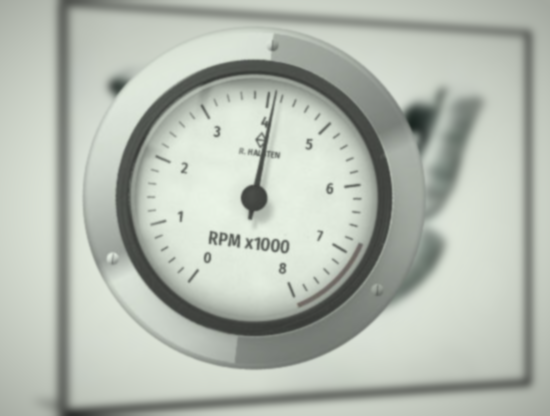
4100 (rpm)
